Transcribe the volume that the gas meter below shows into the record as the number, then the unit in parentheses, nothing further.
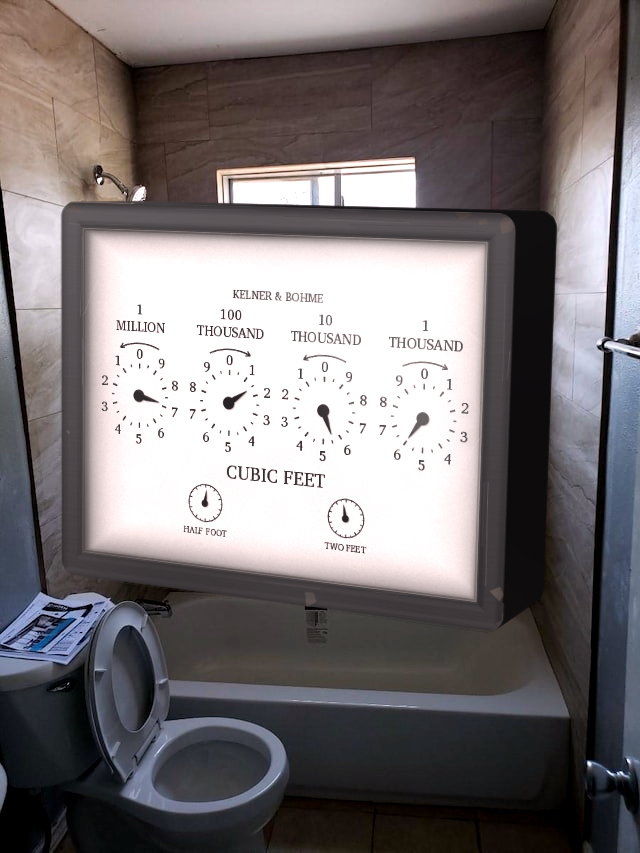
715600 (ft³)
